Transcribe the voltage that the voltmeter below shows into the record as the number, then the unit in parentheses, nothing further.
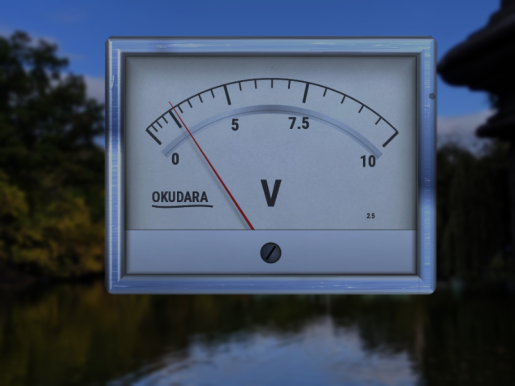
2.75 (V)
